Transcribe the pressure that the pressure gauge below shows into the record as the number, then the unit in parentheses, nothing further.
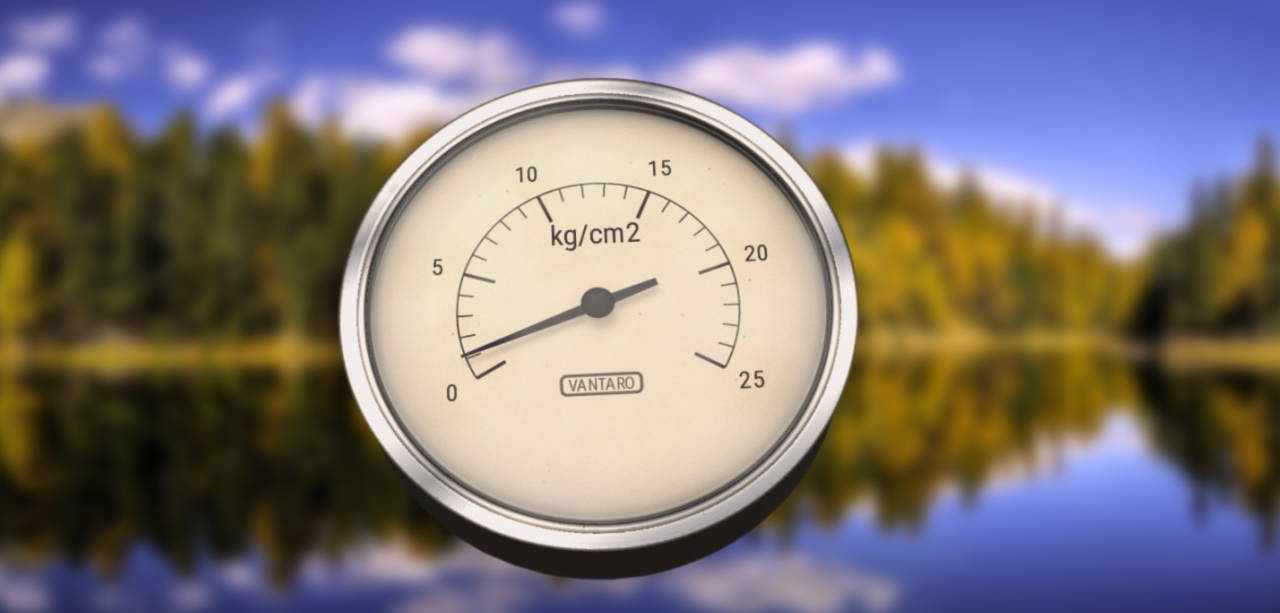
1 (kg/cm²)
